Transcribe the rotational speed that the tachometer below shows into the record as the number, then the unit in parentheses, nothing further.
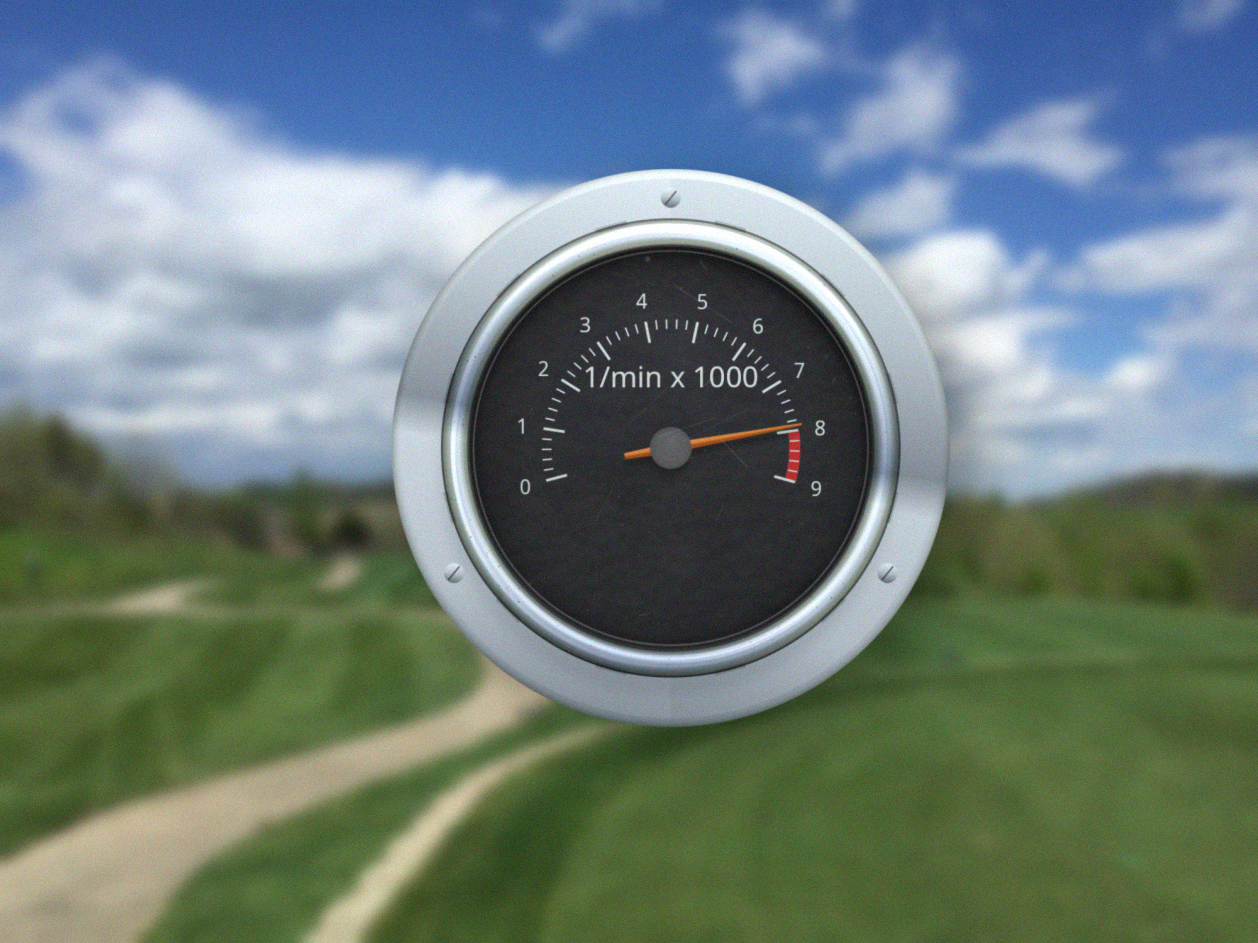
7900 (rpm)
